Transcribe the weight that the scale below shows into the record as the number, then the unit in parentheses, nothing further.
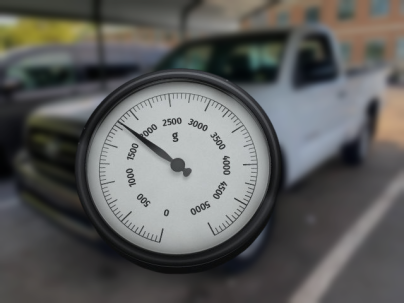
1800 (g)
